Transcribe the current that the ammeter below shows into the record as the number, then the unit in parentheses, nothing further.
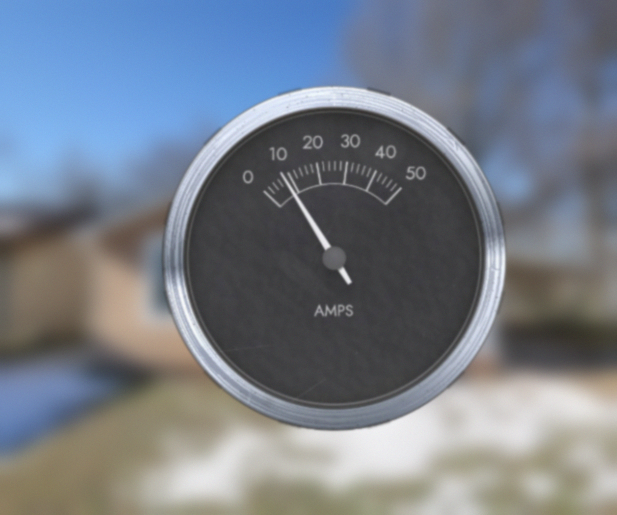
8 (A)
